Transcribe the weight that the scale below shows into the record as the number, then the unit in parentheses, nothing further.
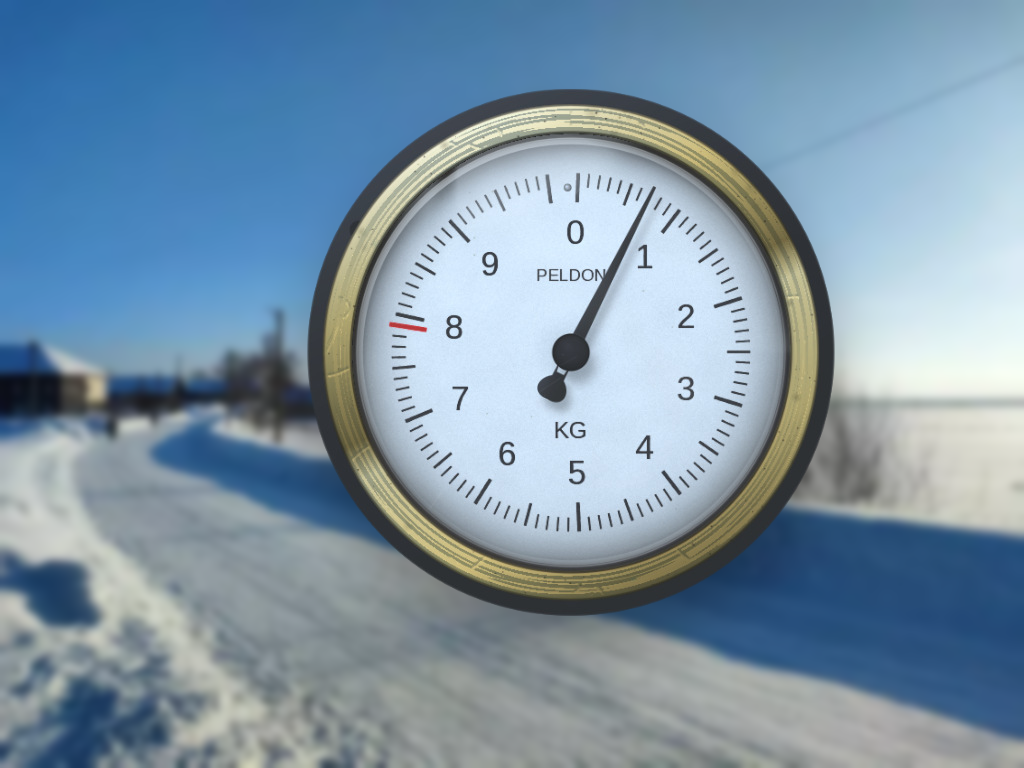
0.7 (kg)
